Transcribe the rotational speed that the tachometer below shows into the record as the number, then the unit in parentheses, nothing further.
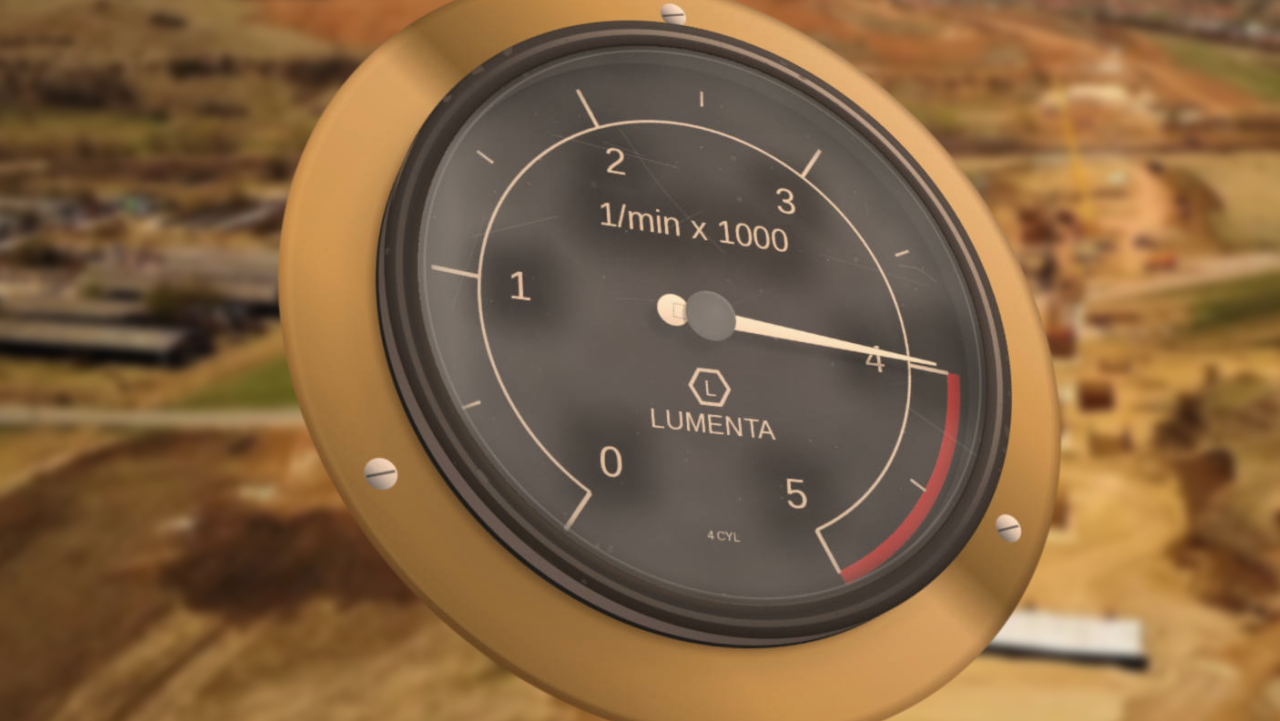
4000 (rpm)
